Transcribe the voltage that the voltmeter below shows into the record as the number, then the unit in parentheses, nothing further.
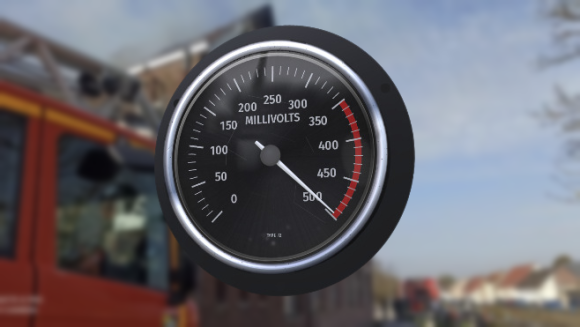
495 (mV)
